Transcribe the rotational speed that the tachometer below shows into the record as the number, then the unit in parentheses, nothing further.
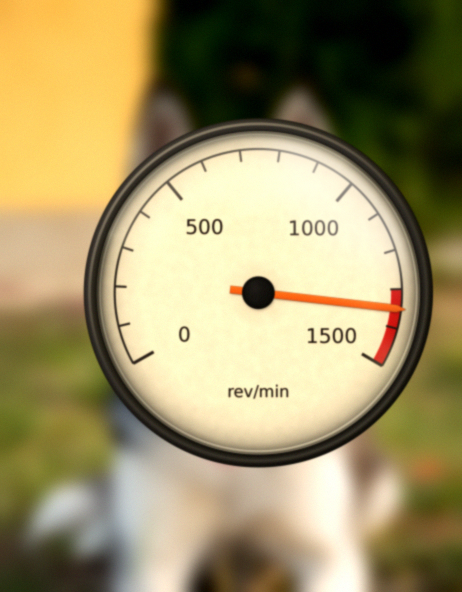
1350 (rpm)
